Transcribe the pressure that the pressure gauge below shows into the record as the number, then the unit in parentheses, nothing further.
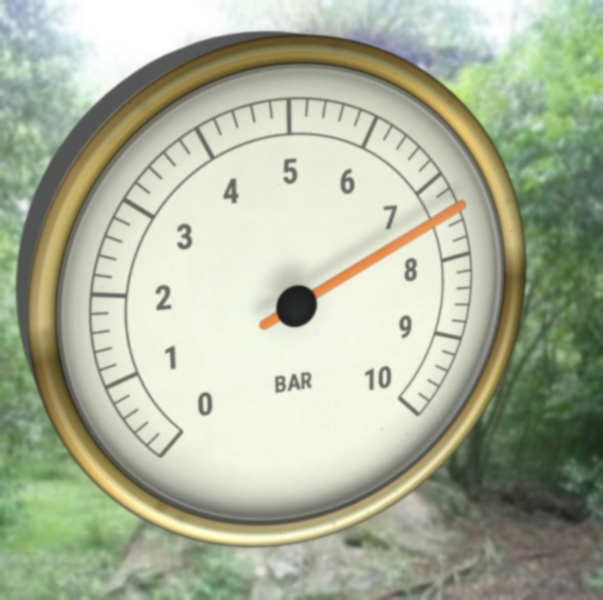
7.4 (bar)
